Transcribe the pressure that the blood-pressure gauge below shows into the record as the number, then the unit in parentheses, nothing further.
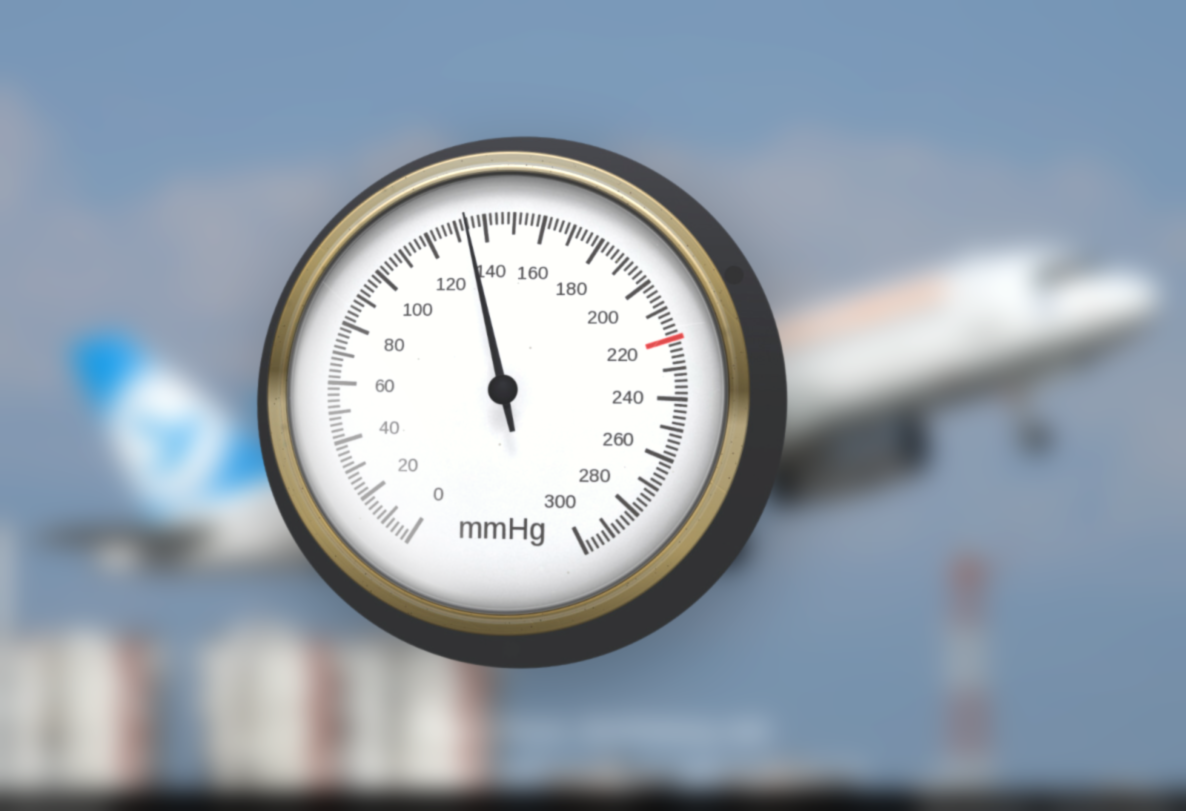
134 (mmHg)
